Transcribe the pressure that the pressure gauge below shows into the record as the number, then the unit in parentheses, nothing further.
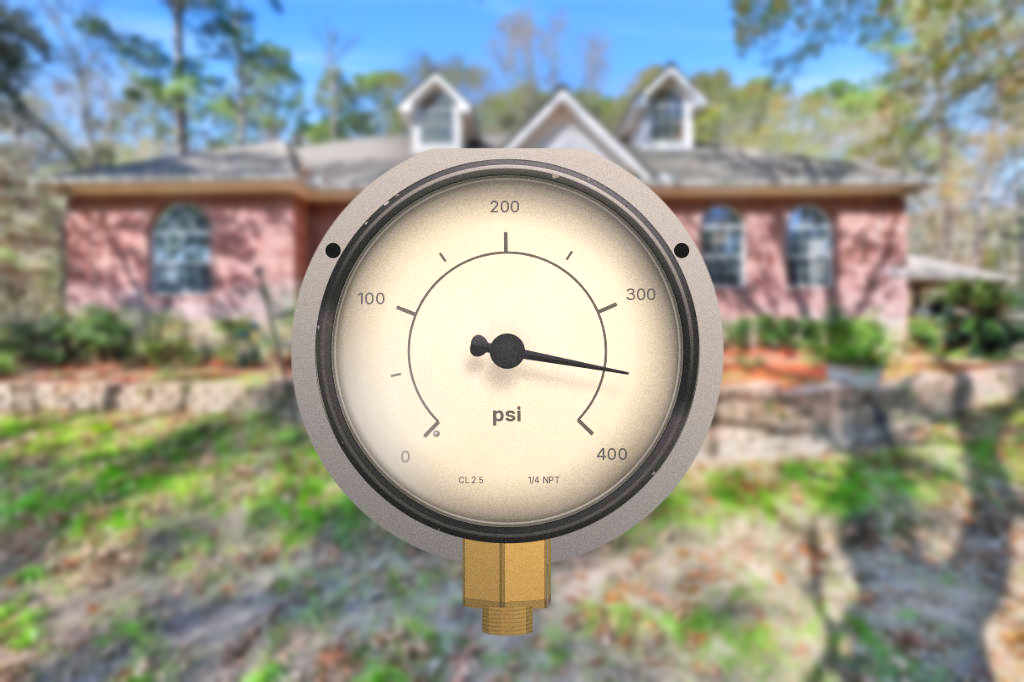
350 (psi)
